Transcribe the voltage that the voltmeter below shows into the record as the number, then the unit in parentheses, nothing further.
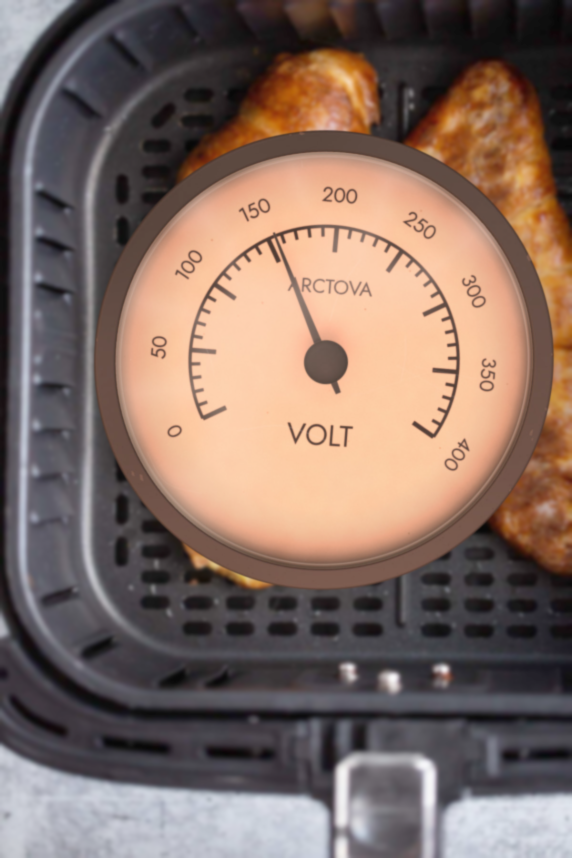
155 (V)
